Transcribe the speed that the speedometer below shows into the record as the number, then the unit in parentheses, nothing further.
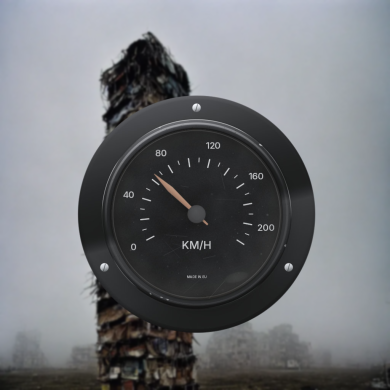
65 (km/h)
